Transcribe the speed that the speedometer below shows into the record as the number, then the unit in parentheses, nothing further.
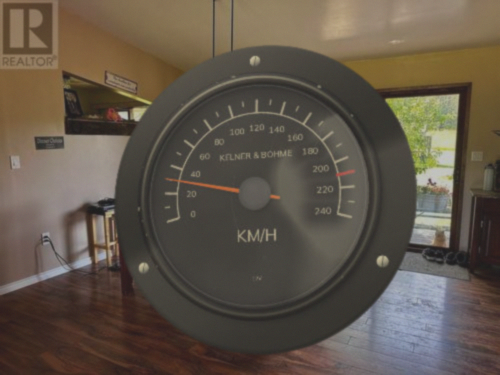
30 (km/h)
